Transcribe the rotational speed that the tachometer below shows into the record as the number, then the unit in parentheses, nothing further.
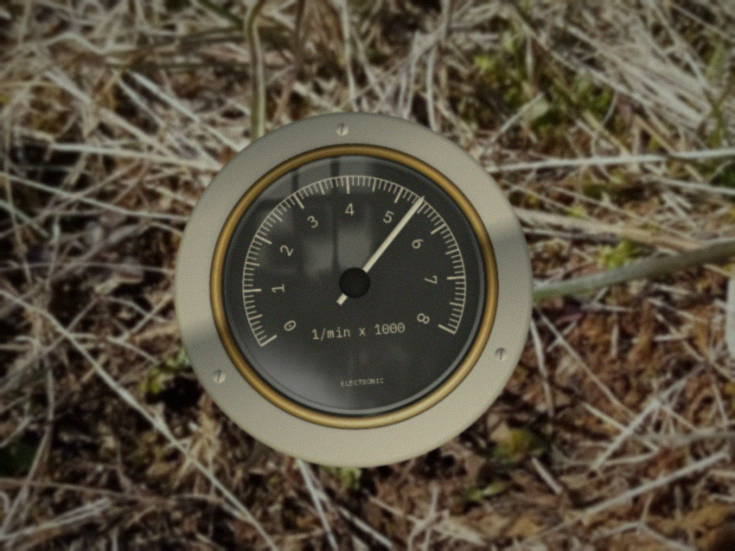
5400 (rpm)
